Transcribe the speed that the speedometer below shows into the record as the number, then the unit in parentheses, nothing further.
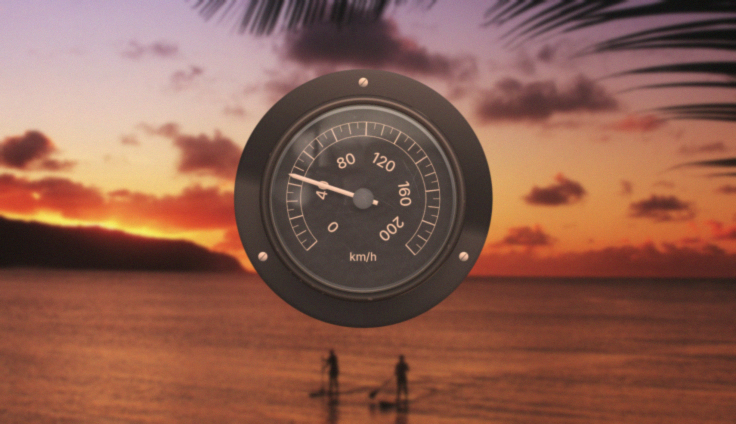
45 (km/h)
